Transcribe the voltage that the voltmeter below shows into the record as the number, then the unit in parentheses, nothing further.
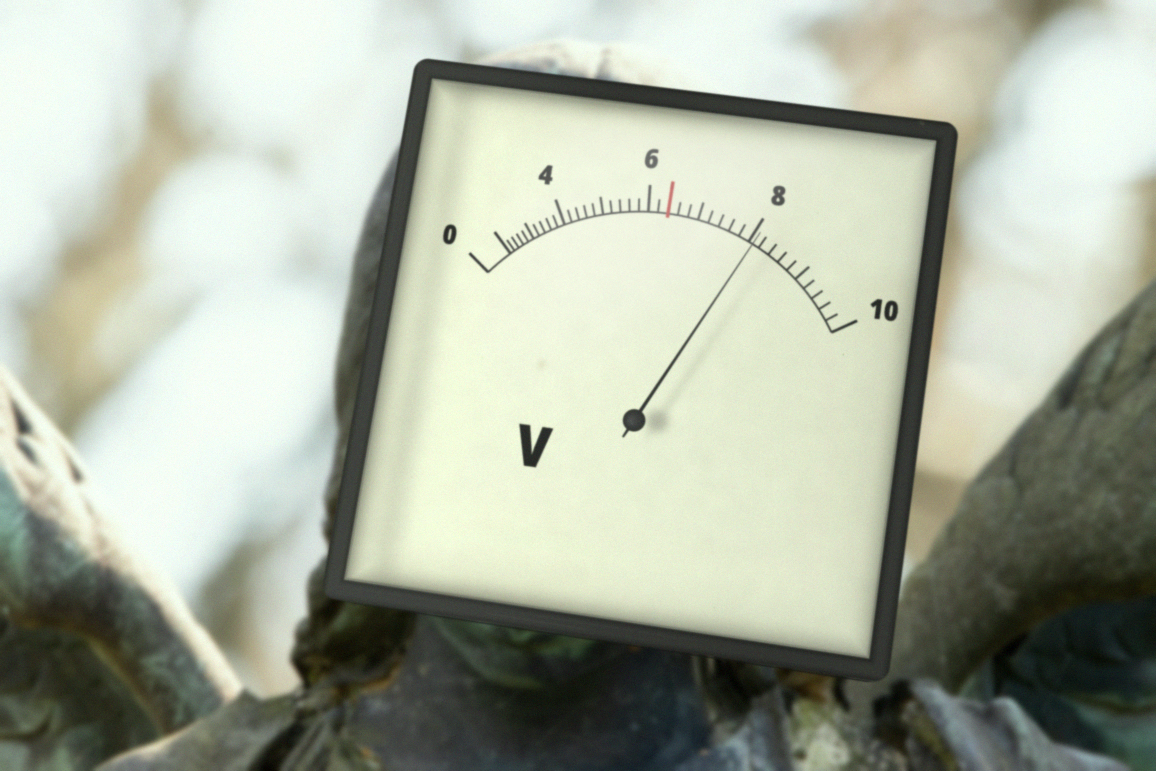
8.1 (V)
